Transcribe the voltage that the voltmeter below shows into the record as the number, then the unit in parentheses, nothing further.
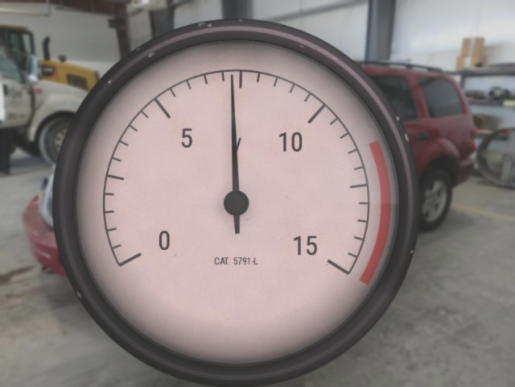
7.25 (V)
